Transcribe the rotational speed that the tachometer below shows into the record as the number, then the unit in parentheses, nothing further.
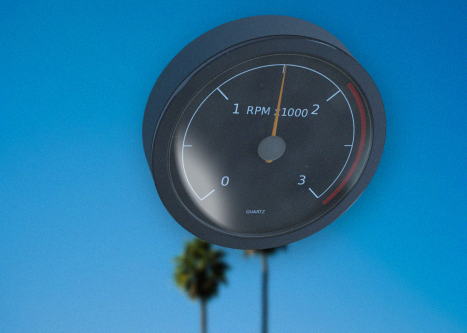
1500 (rpm)
